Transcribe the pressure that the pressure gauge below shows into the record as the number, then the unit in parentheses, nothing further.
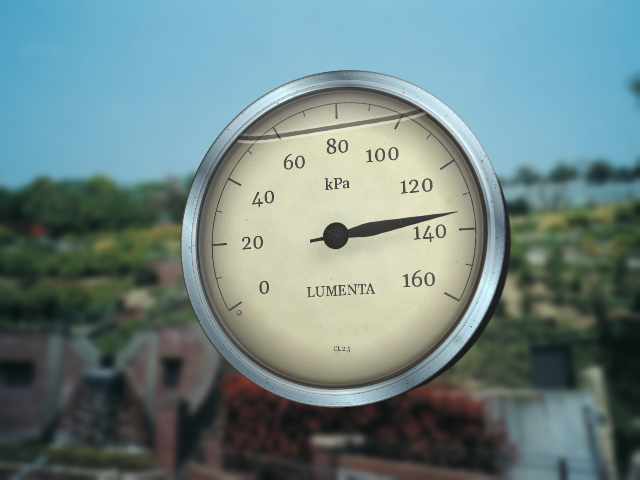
135 (kPa)
